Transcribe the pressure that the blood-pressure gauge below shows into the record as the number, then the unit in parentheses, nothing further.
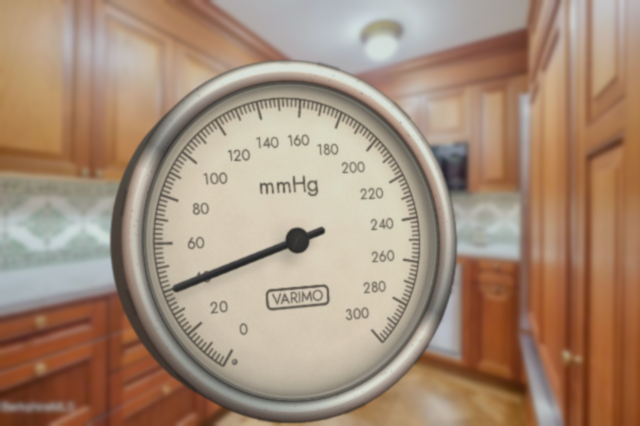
40 (mmHg)
